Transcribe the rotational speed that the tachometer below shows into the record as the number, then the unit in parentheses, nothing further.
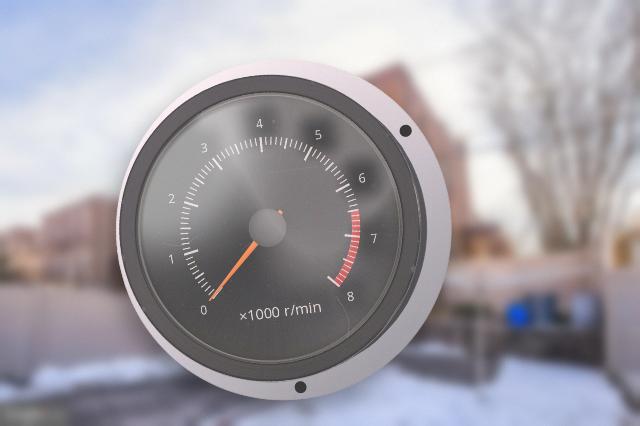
0 (rpm)
